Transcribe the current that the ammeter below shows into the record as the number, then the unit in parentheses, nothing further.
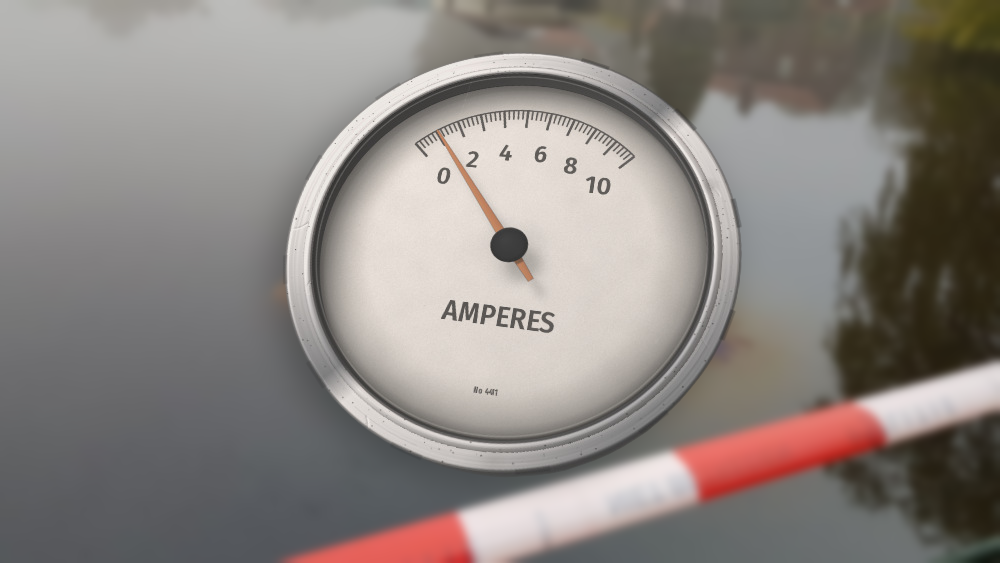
1 (A)
